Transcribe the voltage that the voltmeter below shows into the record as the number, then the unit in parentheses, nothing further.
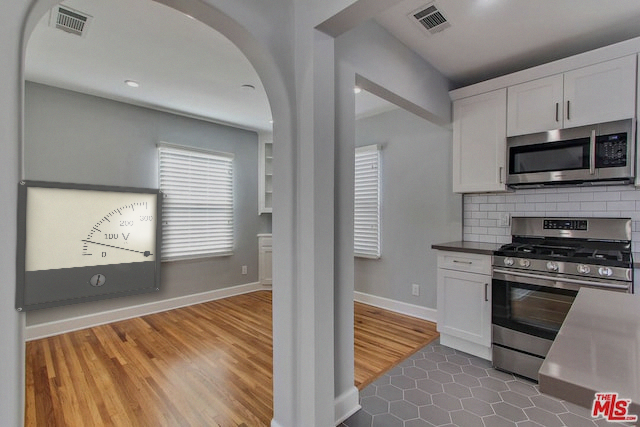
50 (V)
